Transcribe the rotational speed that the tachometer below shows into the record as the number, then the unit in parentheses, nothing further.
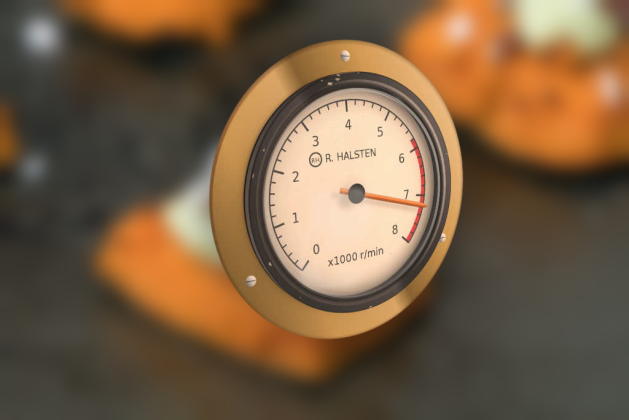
7200 (rpm)
